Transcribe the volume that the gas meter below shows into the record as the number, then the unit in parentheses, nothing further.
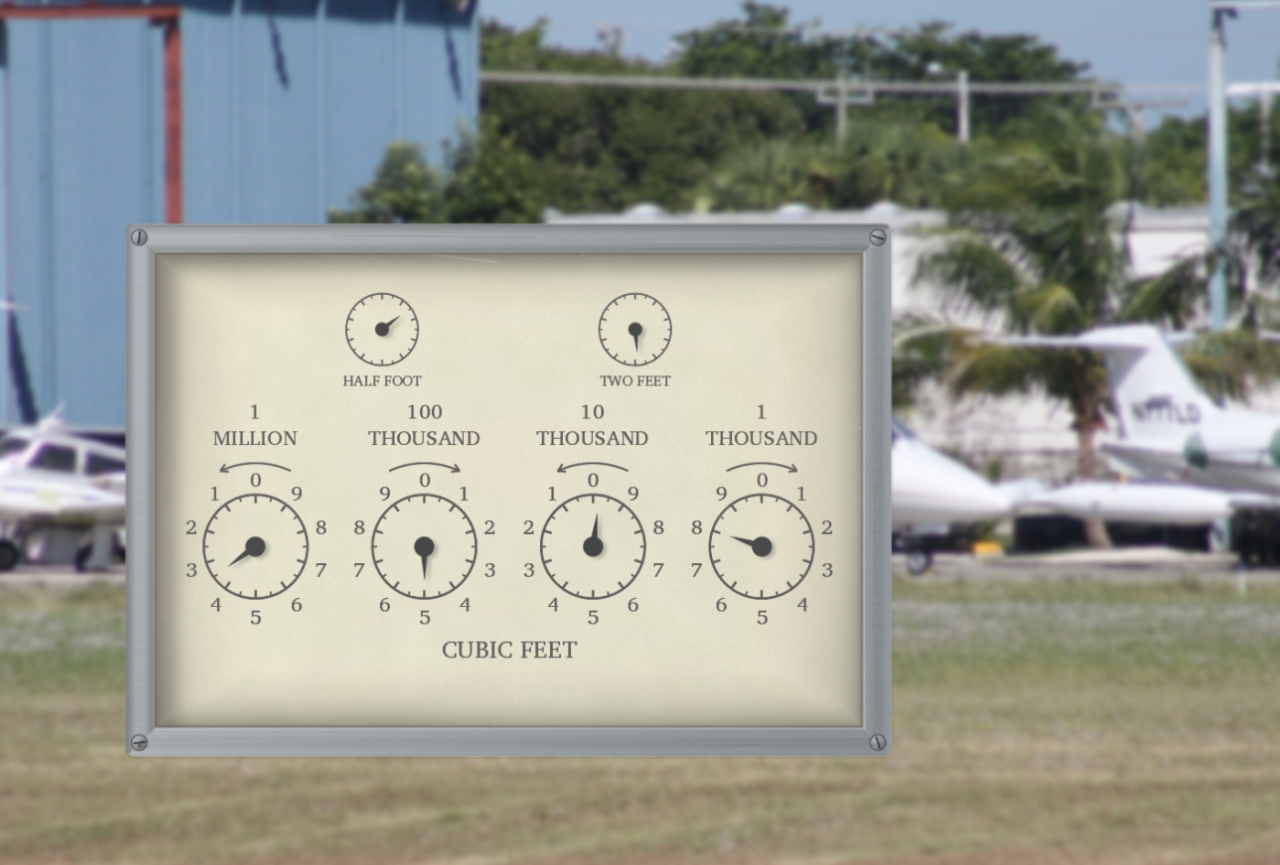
349800 (ft³)
